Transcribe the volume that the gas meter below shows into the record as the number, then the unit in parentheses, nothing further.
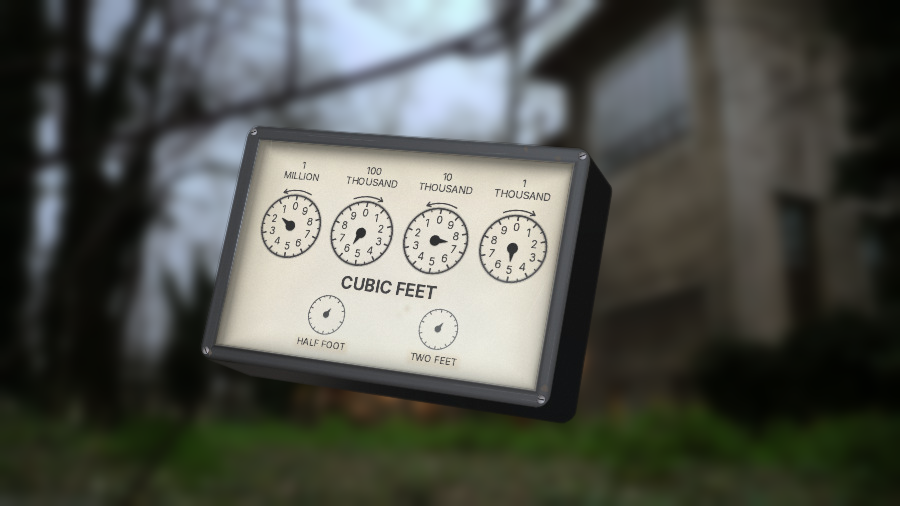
157500 (ft³)
